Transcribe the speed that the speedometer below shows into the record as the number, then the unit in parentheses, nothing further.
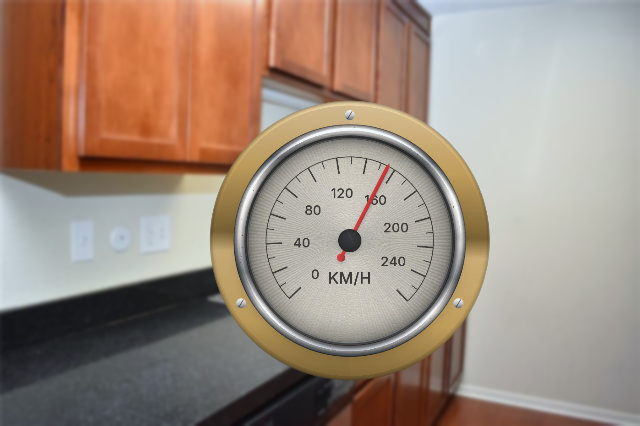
155 (km/h)
